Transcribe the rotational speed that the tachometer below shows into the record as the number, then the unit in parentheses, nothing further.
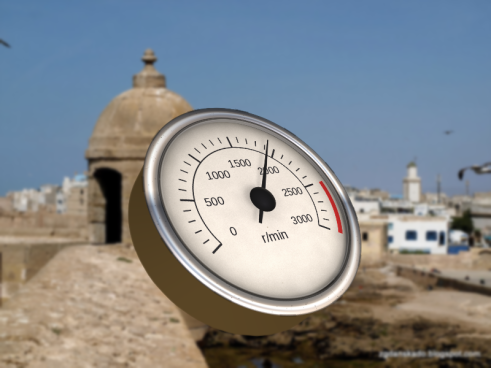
1900 (rpm)
